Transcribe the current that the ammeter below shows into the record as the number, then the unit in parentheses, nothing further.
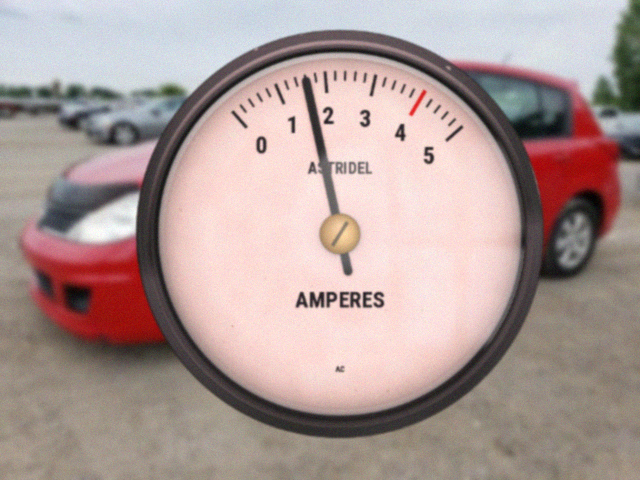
1.6 (A)
